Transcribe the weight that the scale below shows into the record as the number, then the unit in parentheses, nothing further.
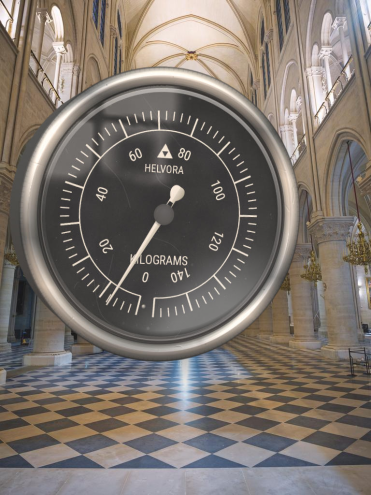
8 (kg)
